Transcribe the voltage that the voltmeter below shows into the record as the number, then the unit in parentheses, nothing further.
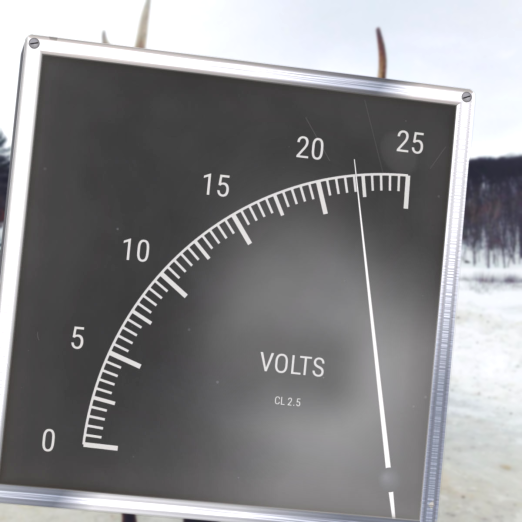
22 (V)
